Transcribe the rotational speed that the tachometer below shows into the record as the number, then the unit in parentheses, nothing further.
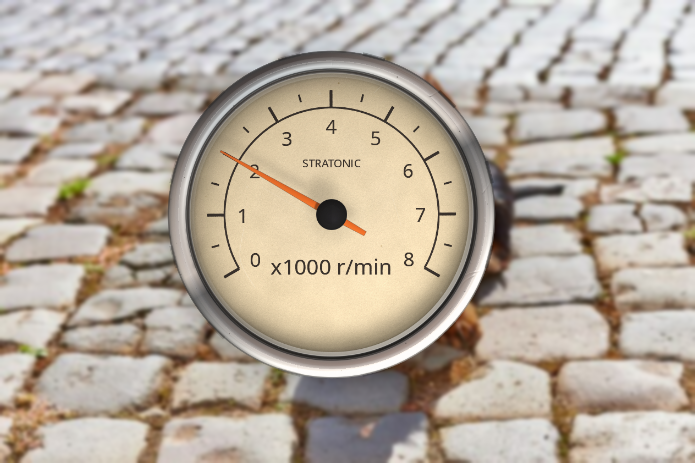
2000 (rpm)
